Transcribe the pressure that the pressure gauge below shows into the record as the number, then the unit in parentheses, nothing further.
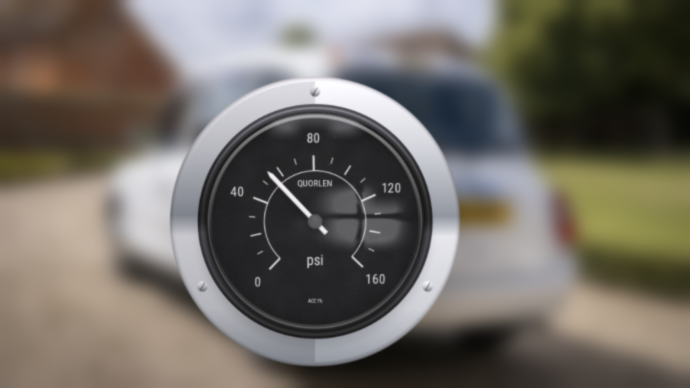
55 (psi)
